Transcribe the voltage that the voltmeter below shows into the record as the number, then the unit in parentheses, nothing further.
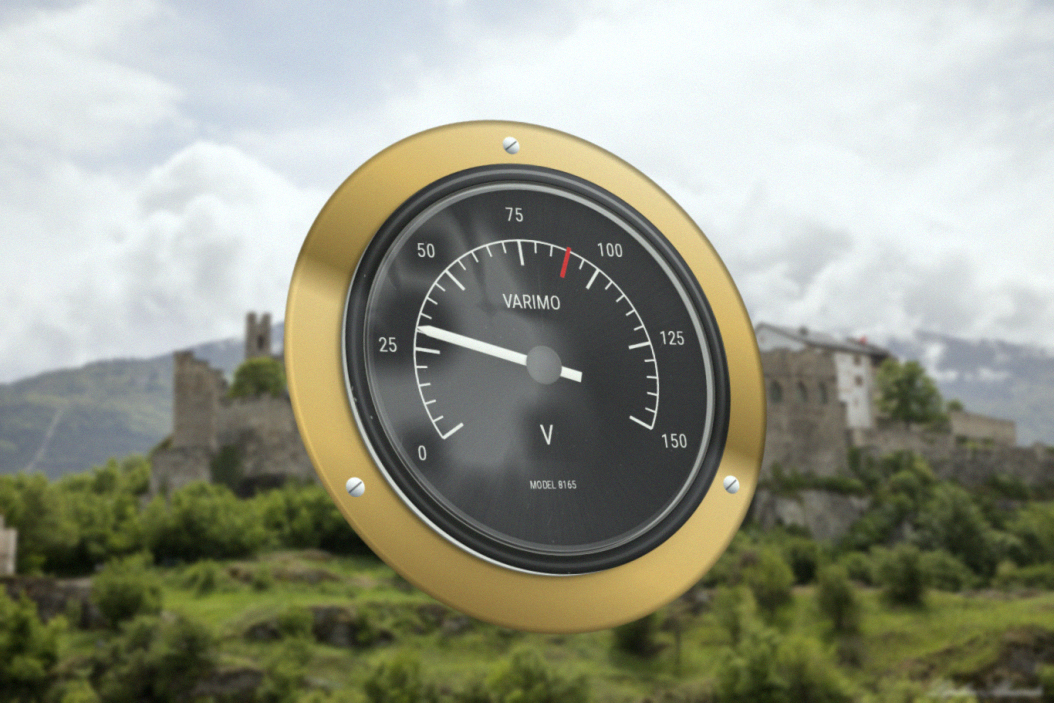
30 (V)
